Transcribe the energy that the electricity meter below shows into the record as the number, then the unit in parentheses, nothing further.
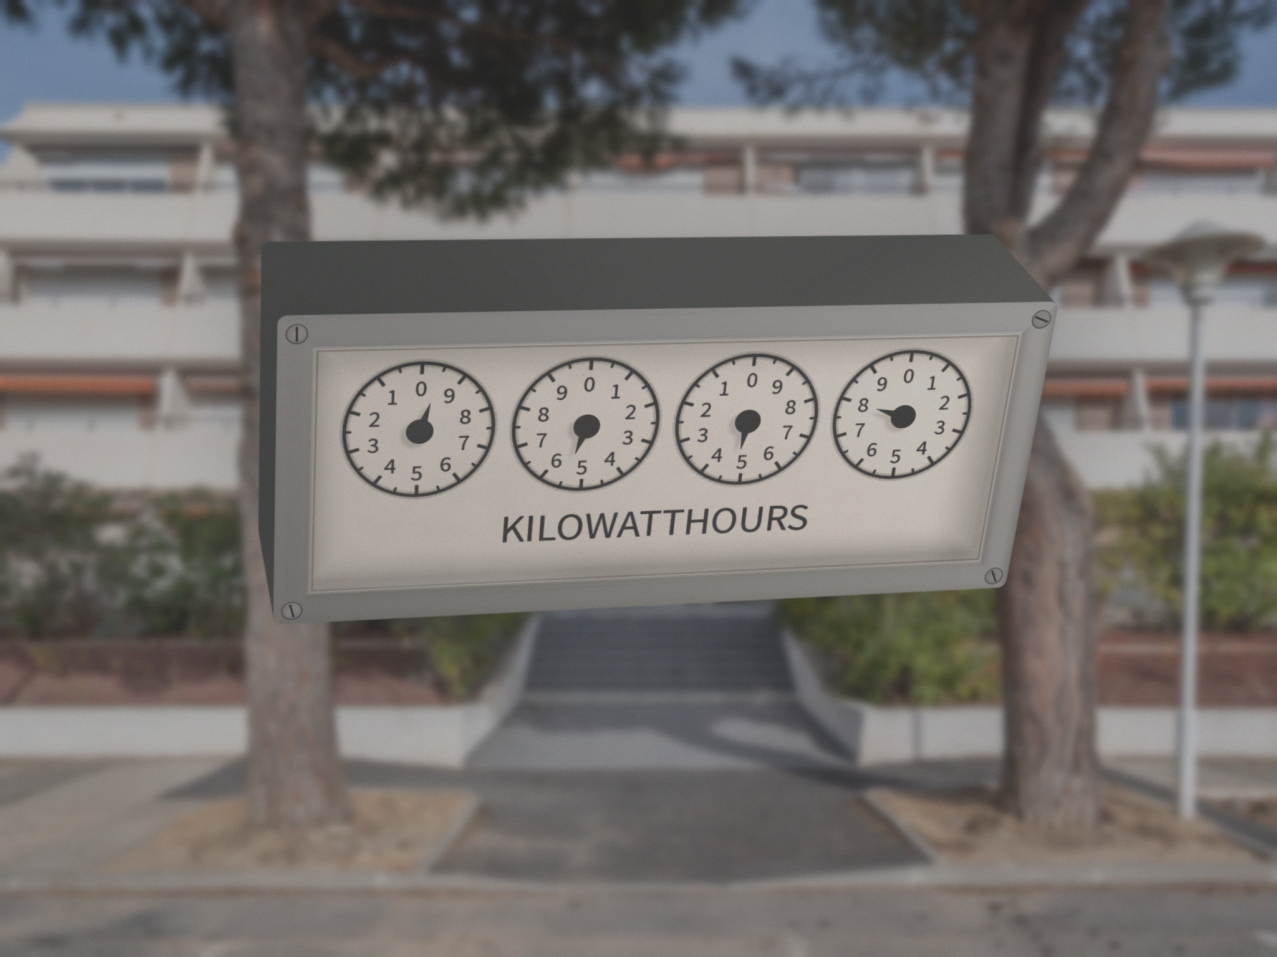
9548 (kWh)
